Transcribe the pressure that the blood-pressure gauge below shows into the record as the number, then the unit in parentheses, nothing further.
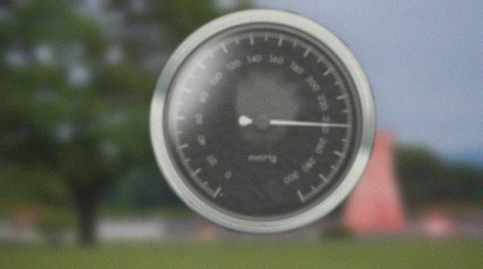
240 (mmHg)
